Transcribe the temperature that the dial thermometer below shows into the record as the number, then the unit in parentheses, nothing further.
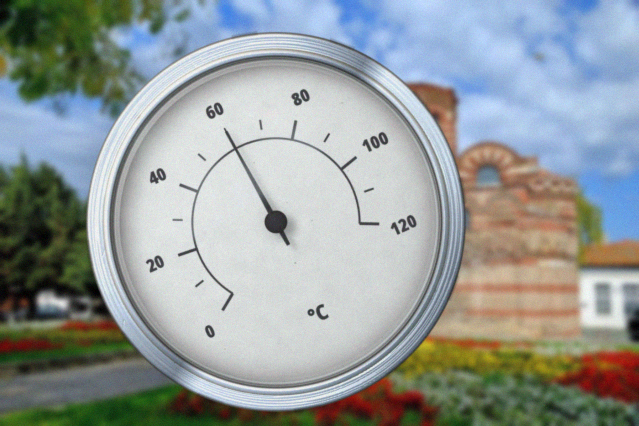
60 (°C)
